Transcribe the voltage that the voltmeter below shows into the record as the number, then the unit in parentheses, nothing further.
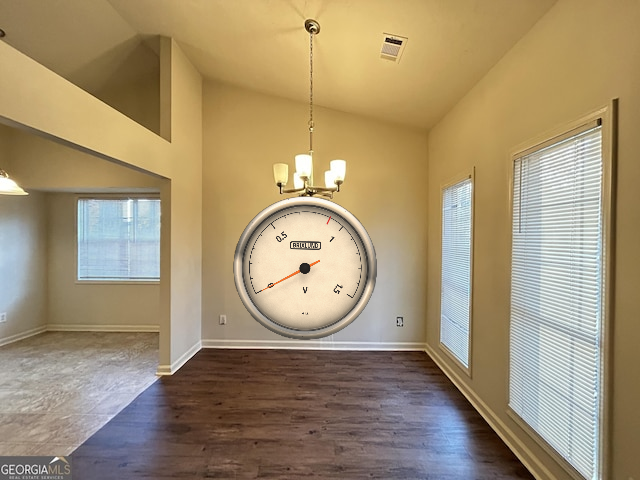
0 (V)
